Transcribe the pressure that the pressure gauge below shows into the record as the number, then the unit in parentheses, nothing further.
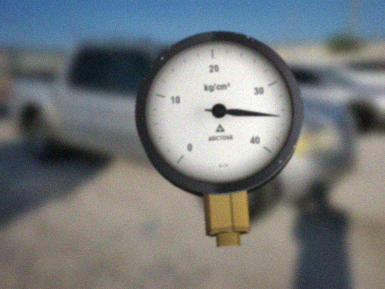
35 (kg/cm²)
